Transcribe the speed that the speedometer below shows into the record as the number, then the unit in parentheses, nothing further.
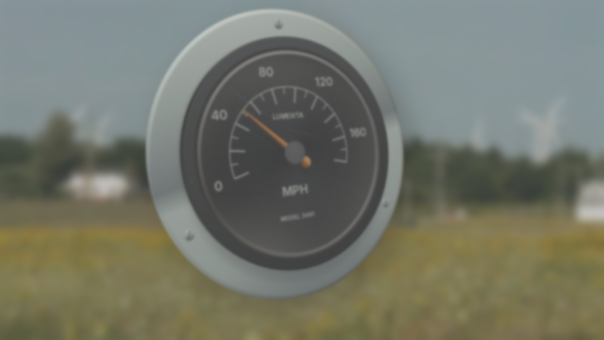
50 (mph)
